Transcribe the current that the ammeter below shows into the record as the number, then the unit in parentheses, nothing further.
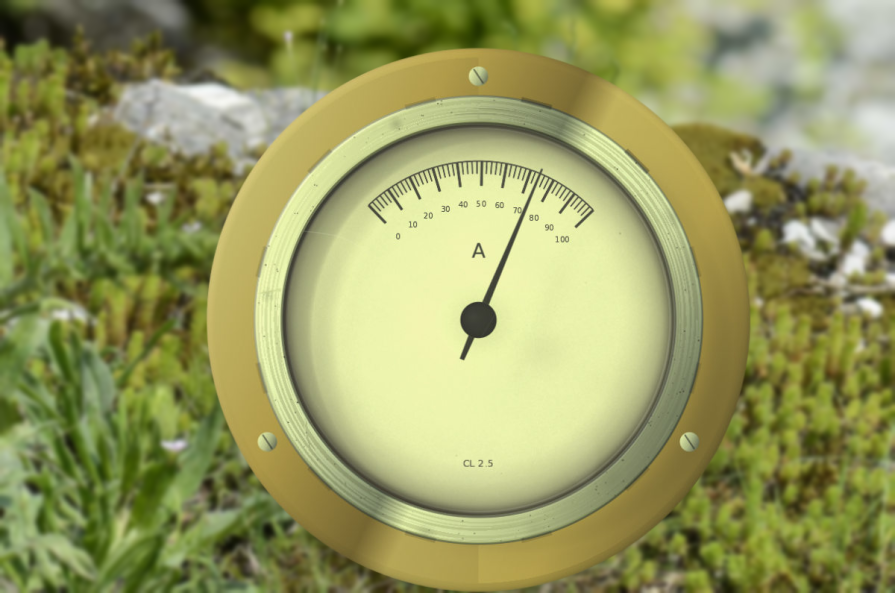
74 (A)
